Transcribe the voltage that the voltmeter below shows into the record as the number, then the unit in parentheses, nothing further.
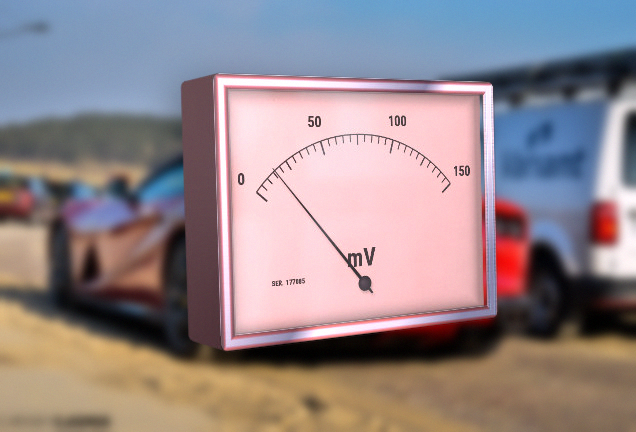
15 (mV)
